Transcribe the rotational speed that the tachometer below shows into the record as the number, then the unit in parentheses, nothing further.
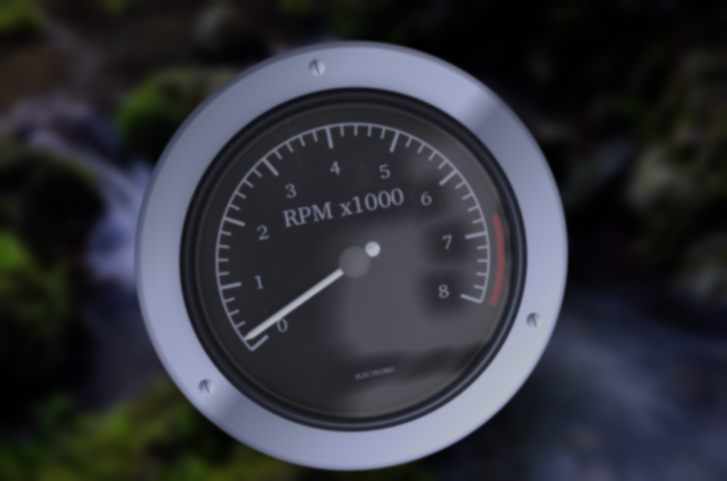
200 (rpm)
